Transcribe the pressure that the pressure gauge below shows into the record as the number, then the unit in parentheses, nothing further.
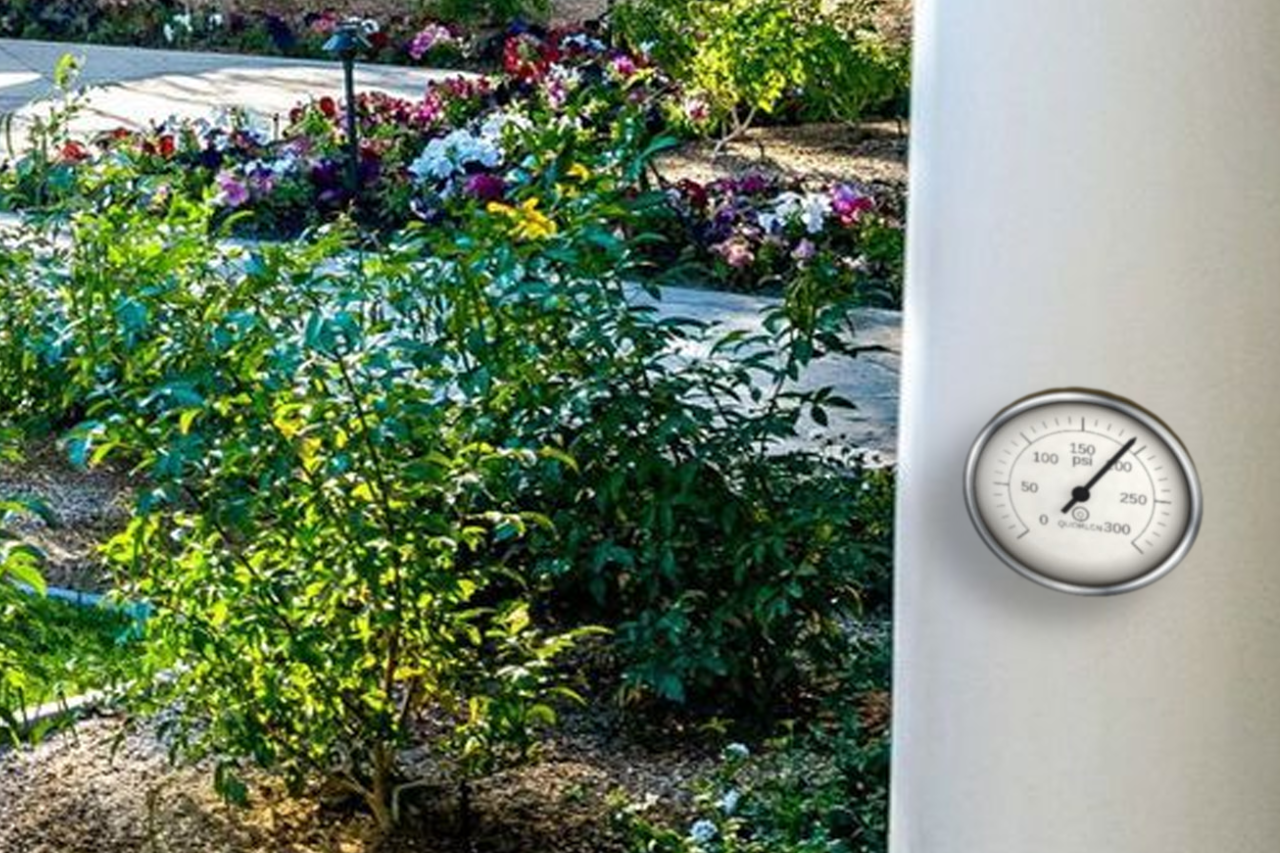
190 (psi)
